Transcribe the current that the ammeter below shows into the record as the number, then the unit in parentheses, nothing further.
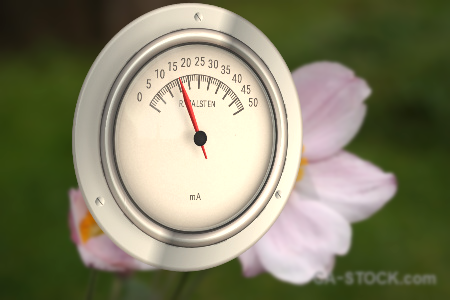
15 (mA)
